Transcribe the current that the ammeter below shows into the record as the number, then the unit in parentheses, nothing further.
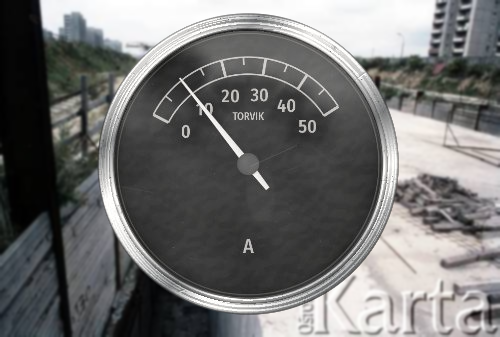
10 (A)
